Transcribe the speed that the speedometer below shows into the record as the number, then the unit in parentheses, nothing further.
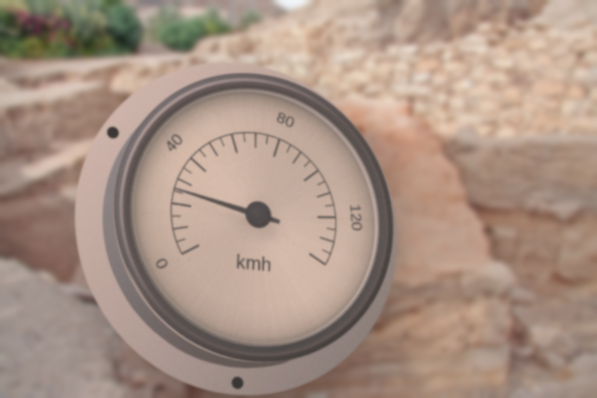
25 (km/h)
